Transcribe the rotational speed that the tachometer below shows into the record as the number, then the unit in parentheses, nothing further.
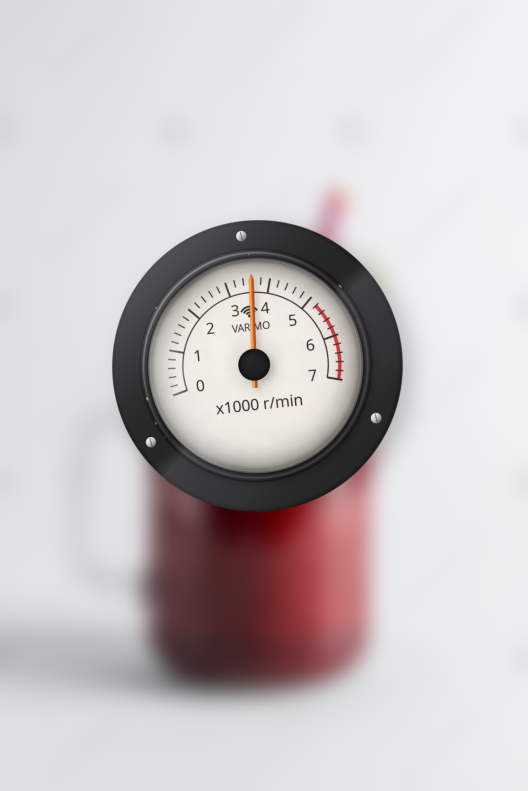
3600 (rpm)
